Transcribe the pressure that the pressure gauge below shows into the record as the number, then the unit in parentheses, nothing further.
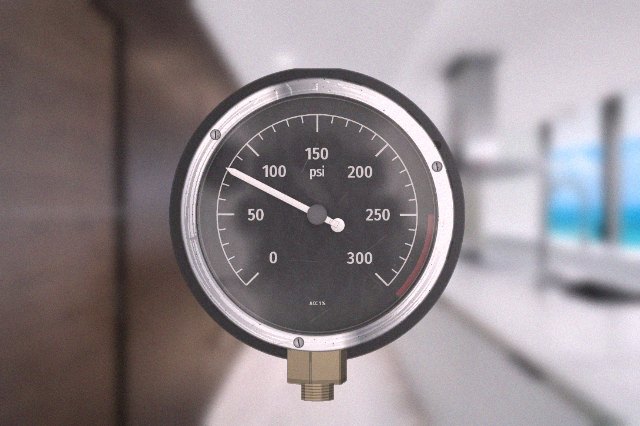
80 (psi)
